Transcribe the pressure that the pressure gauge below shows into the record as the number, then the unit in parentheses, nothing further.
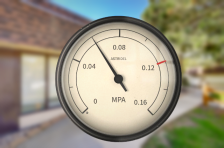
0.06 (MPa)
